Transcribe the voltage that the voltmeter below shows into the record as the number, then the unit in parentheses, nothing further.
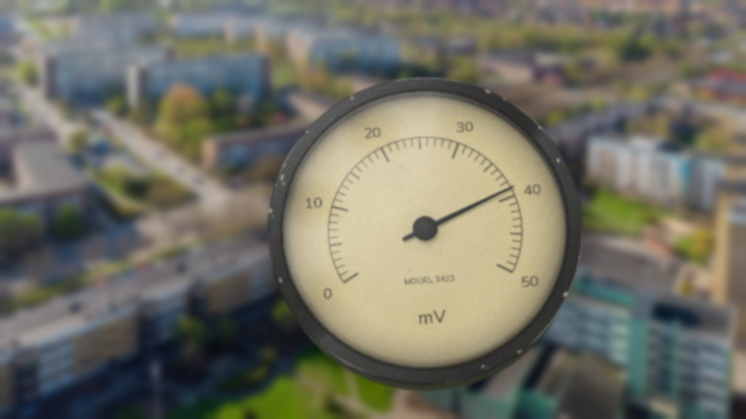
39 (mV)
